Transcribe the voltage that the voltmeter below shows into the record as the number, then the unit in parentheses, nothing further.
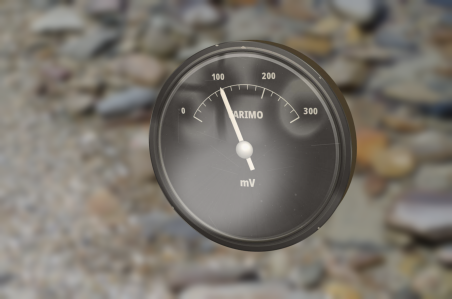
100 (mV)
